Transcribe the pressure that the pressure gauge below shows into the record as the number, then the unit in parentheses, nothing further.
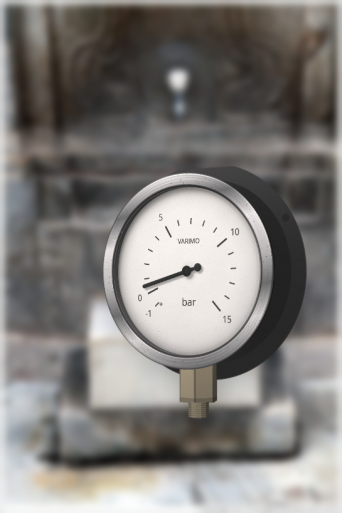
0.5 (bar)
